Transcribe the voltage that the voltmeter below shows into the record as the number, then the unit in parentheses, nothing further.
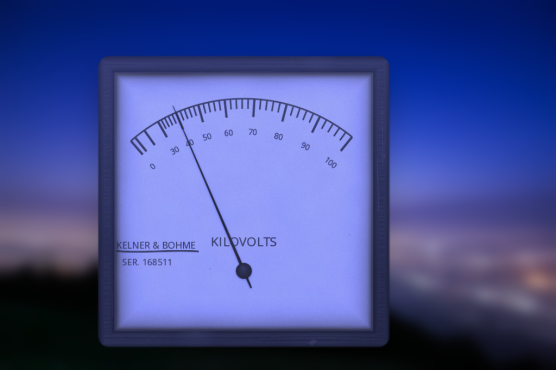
40 (kV)
